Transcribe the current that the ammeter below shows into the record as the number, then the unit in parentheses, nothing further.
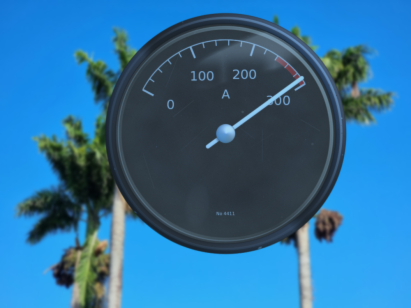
290 (A)
